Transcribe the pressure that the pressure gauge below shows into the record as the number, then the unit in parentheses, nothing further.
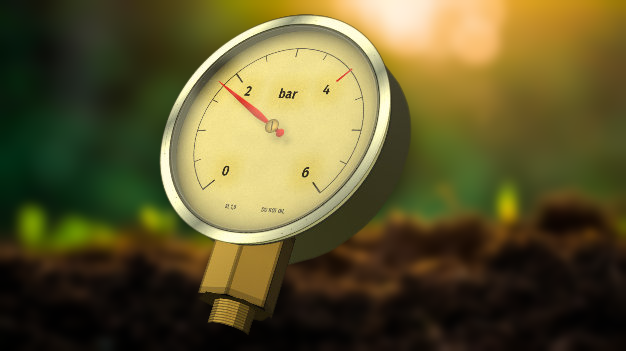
1.75 (bar)
